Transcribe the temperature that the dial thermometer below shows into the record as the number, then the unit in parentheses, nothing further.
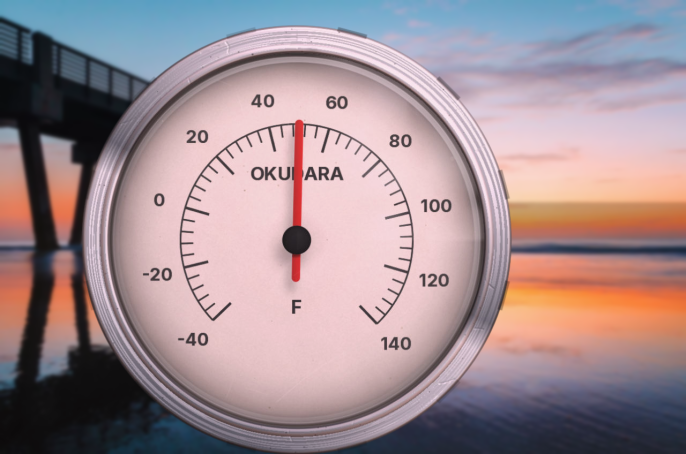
50 (°F)
